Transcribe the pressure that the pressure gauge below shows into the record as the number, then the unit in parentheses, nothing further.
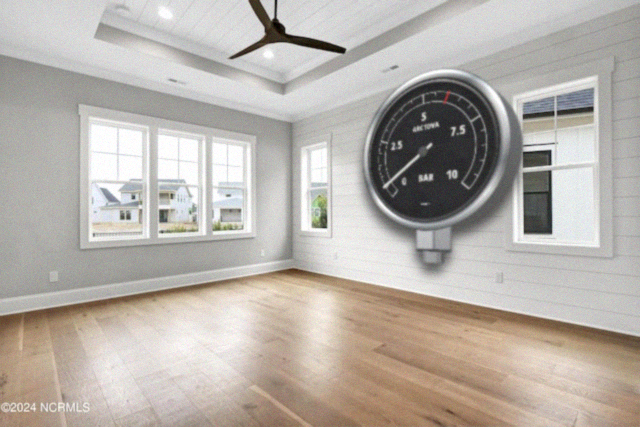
0.5 (bar)
